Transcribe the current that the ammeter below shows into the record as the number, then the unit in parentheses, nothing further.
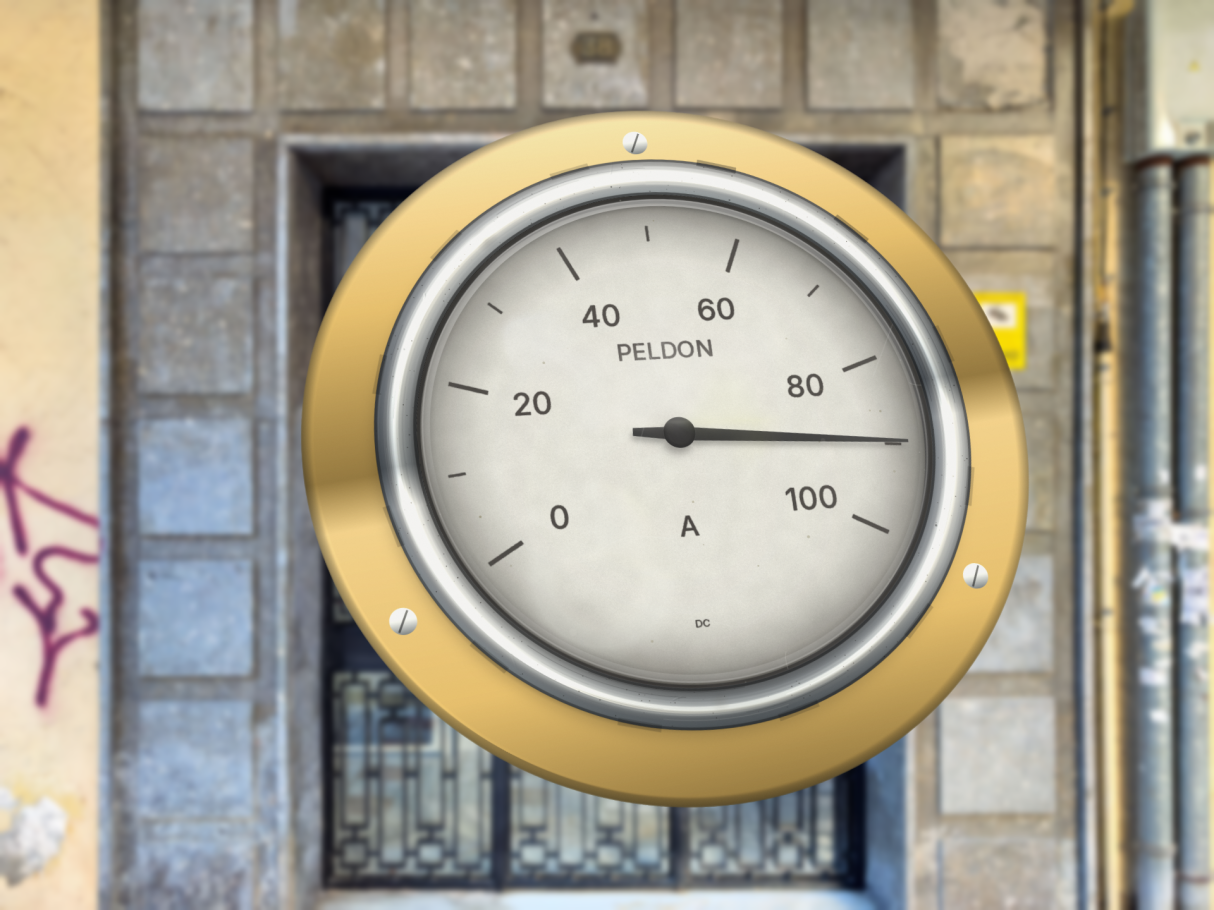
90 (A)
